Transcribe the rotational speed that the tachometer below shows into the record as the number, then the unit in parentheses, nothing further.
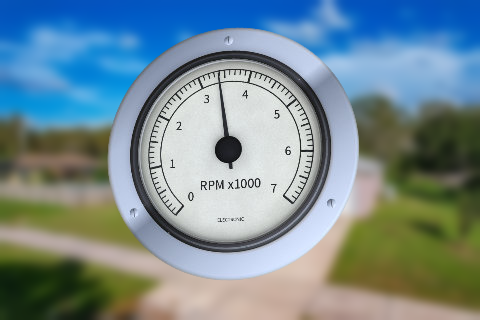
3400 (rpm)
